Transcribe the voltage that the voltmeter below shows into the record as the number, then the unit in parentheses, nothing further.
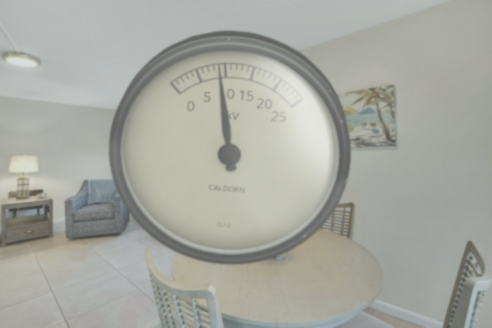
9 (kV)
